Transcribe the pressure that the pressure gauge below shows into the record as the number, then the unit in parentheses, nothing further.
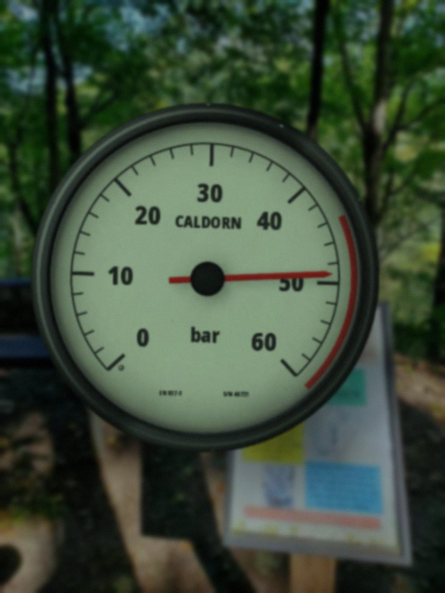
49 (bar)
